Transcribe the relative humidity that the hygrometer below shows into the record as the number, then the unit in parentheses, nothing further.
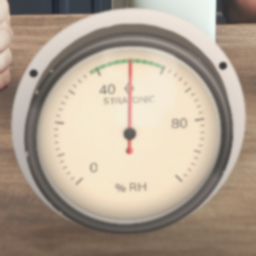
50 (%)
